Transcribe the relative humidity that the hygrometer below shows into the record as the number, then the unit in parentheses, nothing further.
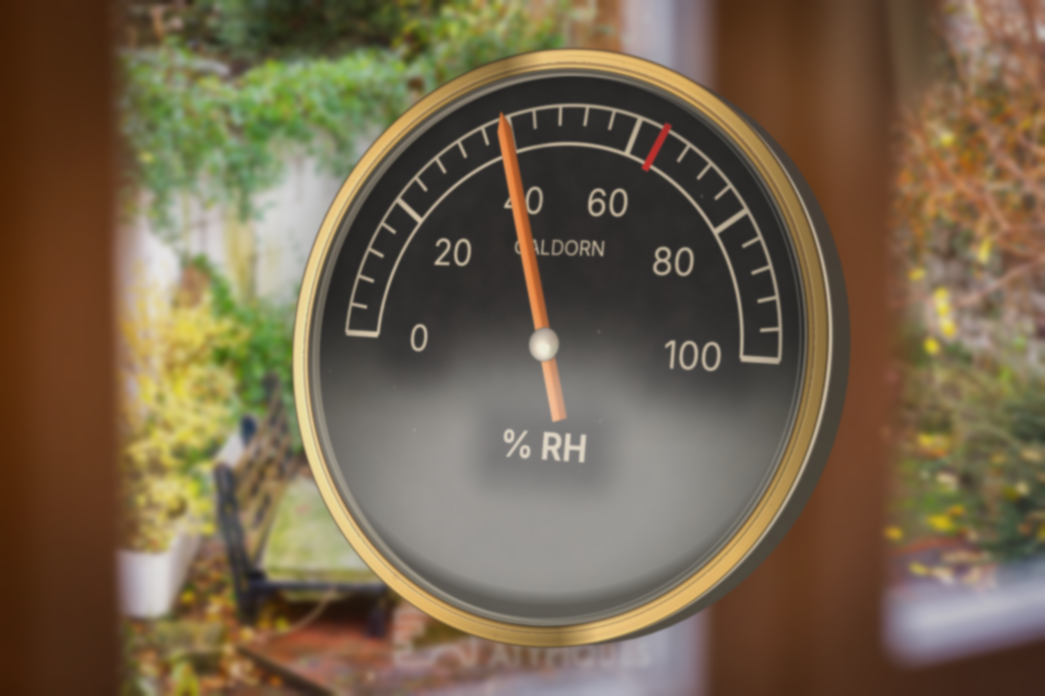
40 (%)
